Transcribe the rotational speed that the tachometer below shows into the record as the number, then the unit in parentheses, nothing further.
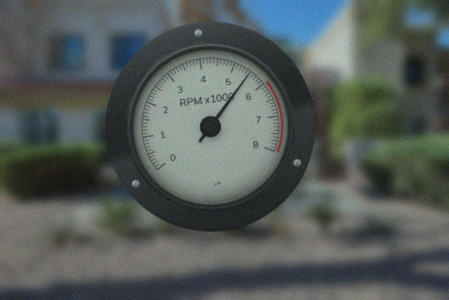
5500 (rpm)
